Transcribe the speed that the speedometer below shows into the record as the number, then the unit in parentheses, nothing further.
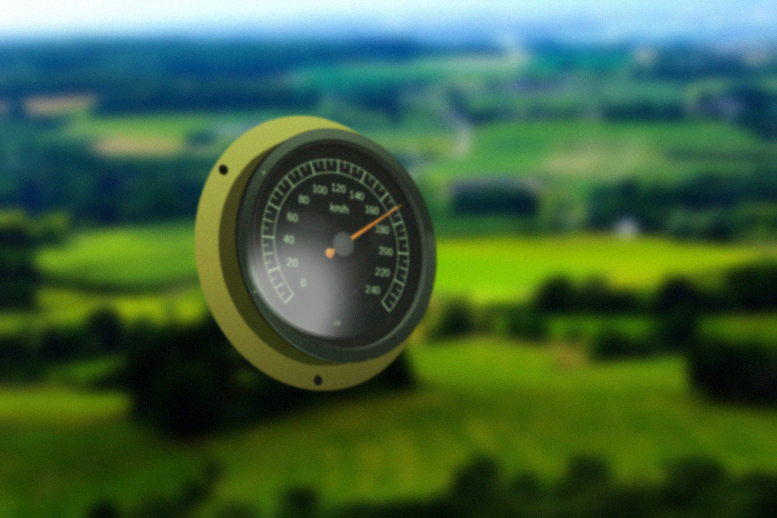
170 (km/h)
